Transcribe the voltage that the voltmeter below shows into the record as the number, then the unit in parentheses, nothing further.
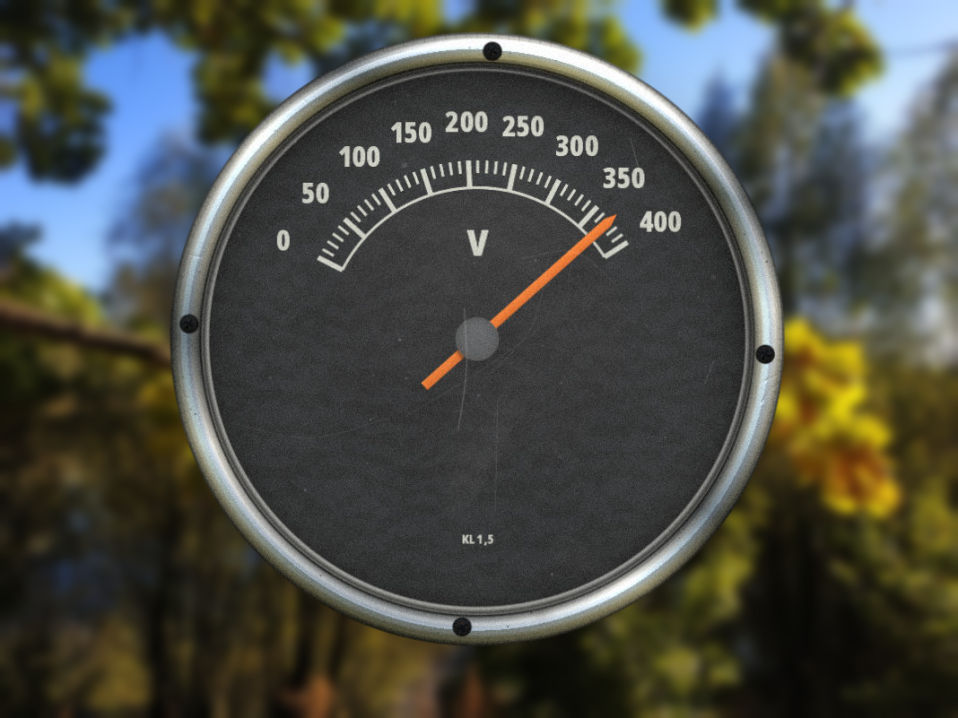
370 (V)
